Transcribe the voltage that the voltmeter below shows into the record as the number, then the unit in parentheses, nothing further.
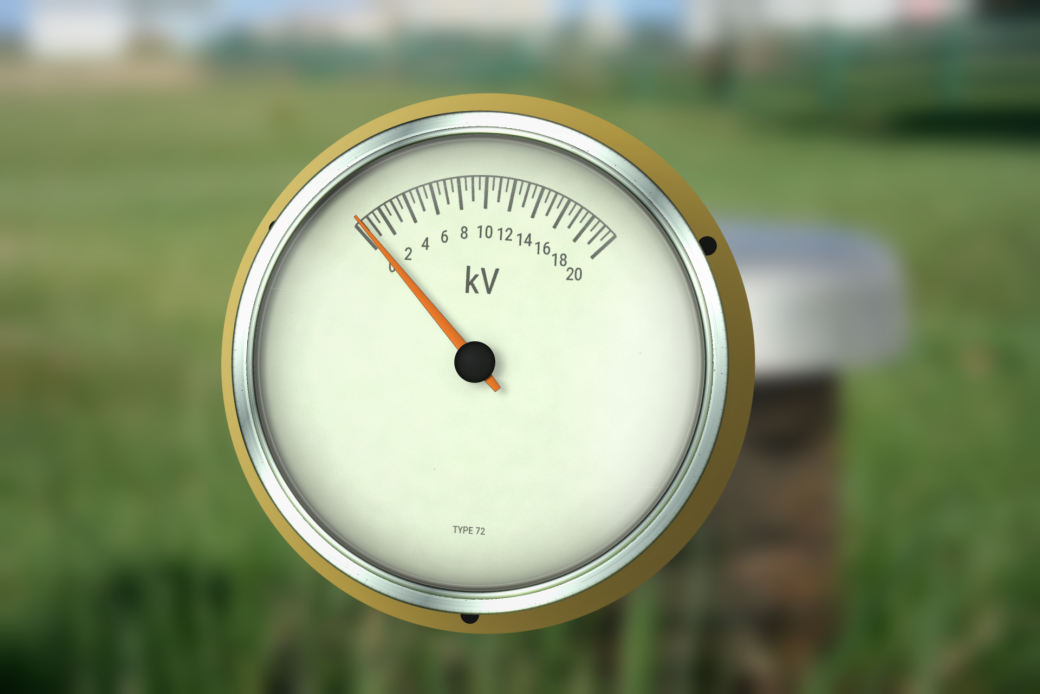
0.5 (kV)
